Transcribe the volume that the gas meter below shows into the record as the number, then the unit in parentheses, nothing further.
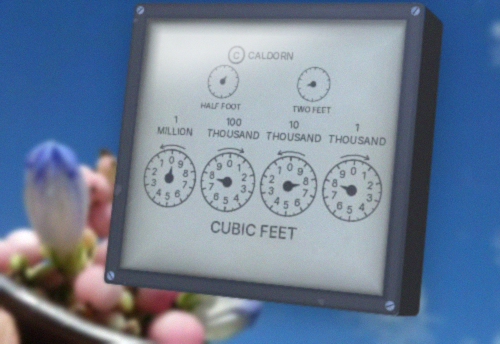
977800 (ft³)
